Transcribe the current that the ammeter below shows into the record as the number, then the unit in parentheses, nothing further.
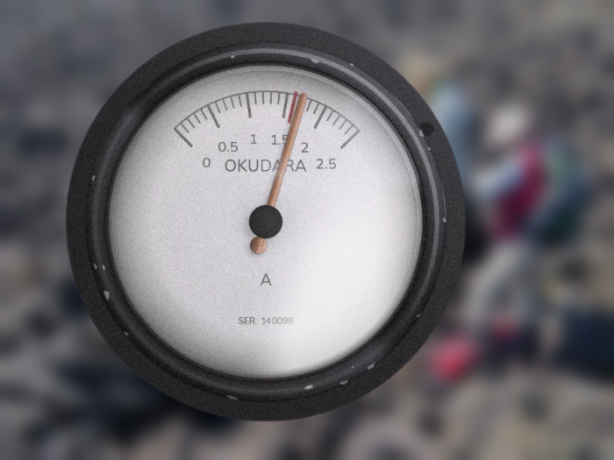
1.7 (A)
